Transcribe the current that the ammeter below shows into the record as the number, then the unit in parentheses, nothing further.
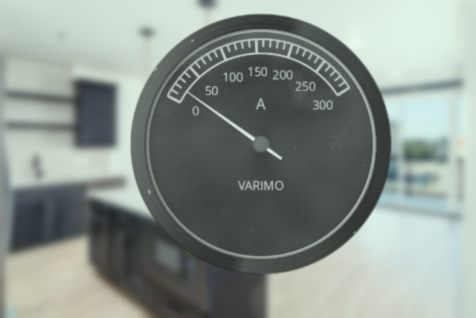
20 (A)
